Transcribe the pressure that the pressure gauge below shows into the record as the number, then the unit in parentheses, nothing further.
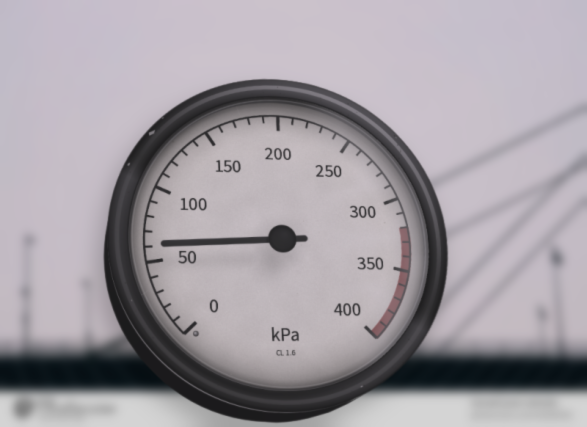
60 (kPa)
